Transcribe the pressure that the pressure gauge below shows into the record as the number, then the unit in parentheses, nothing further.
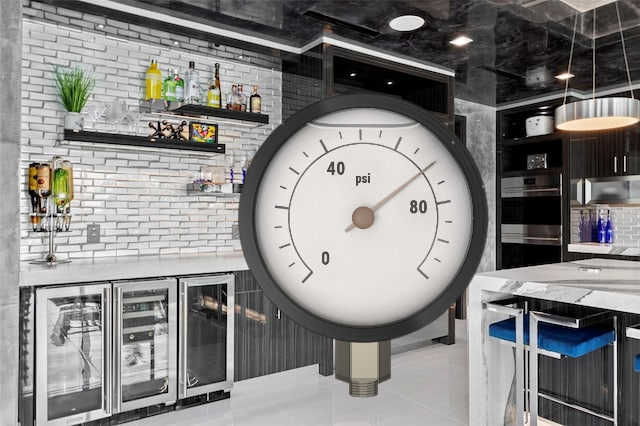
70 (psi)
